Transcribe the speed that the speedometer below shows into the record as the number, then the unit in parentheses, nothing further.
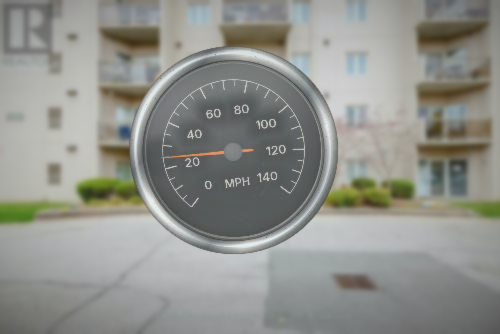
25 (mph)
